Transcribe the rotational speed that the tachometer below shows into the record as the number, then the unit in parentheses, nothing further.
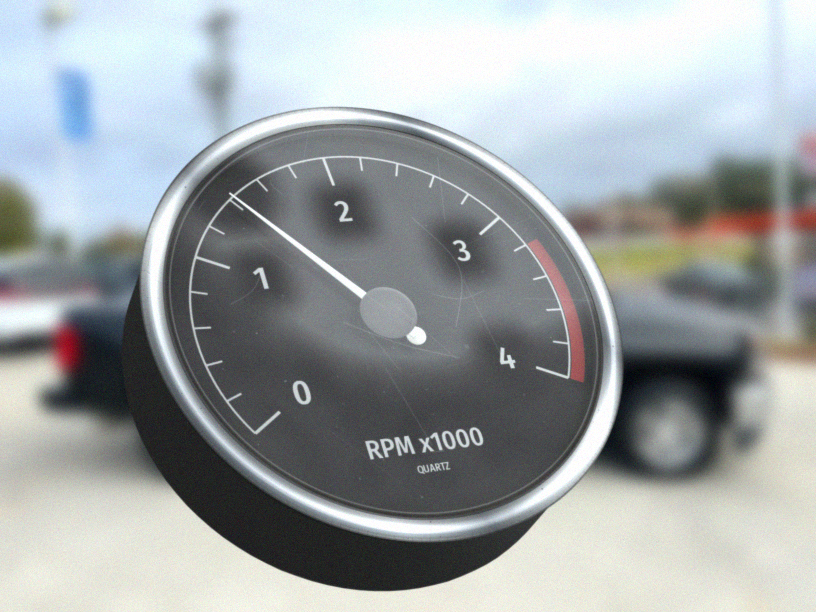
1400 (rpm)
